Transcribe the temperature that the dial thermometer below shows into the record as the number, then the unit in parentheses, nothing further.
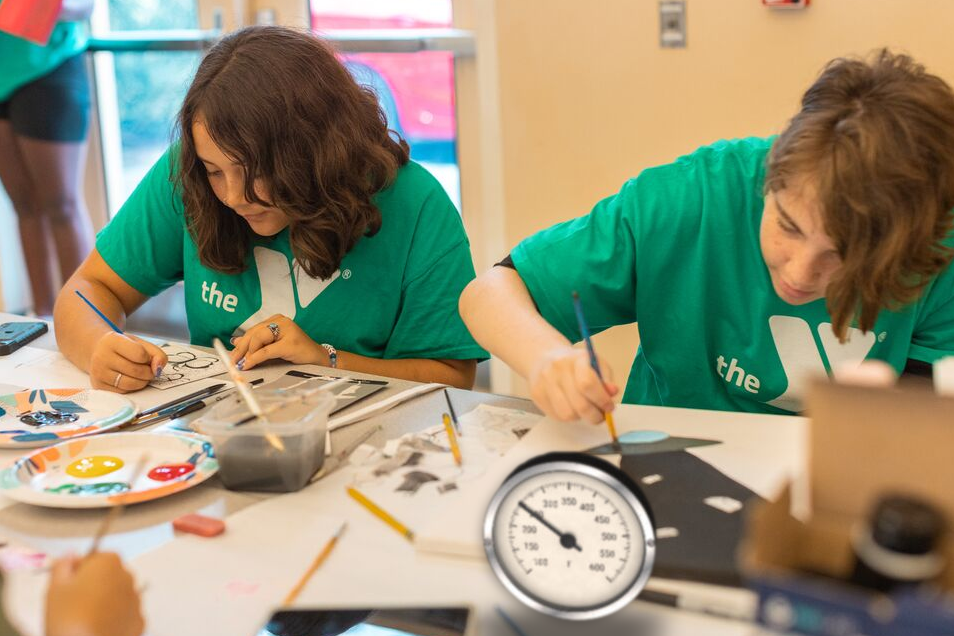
250 (°F)
